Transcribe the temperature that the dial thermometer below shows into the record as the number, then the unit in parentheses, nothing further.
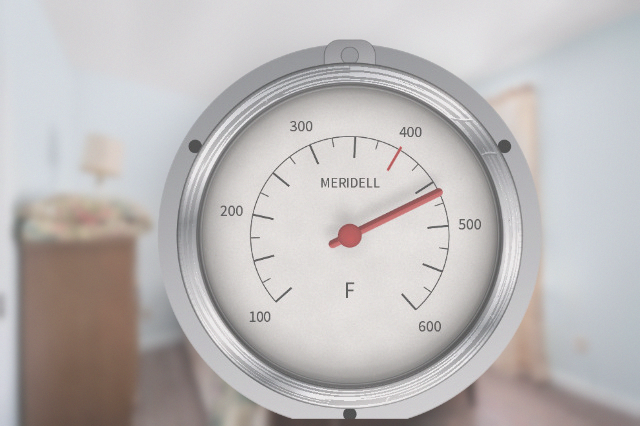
462.5 (°F)
